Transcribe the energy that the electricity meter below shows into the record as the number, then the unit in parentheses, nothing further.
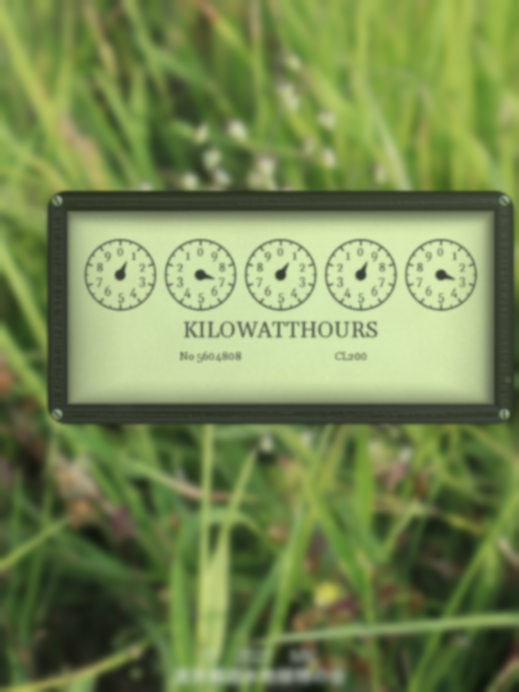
7093 (kWh)
